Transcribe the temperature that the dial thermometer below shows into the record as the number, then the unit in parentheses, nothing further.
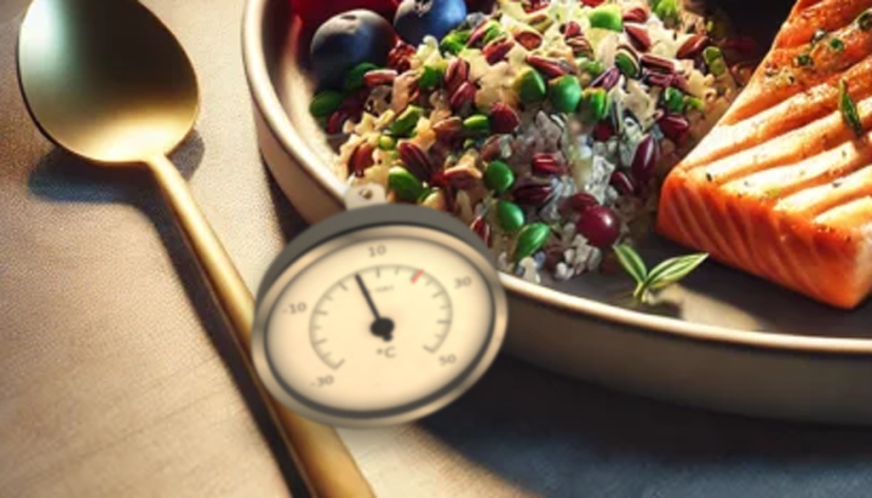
5 (°C)
